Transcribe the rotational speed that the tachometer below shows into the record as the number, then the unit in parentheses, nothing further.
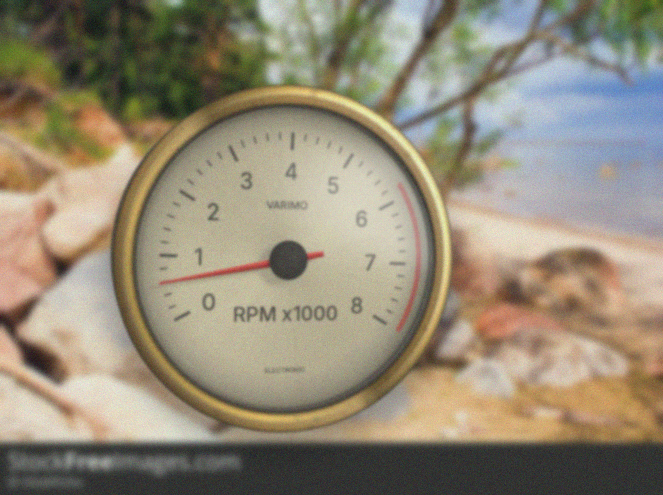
600 (rpm)
